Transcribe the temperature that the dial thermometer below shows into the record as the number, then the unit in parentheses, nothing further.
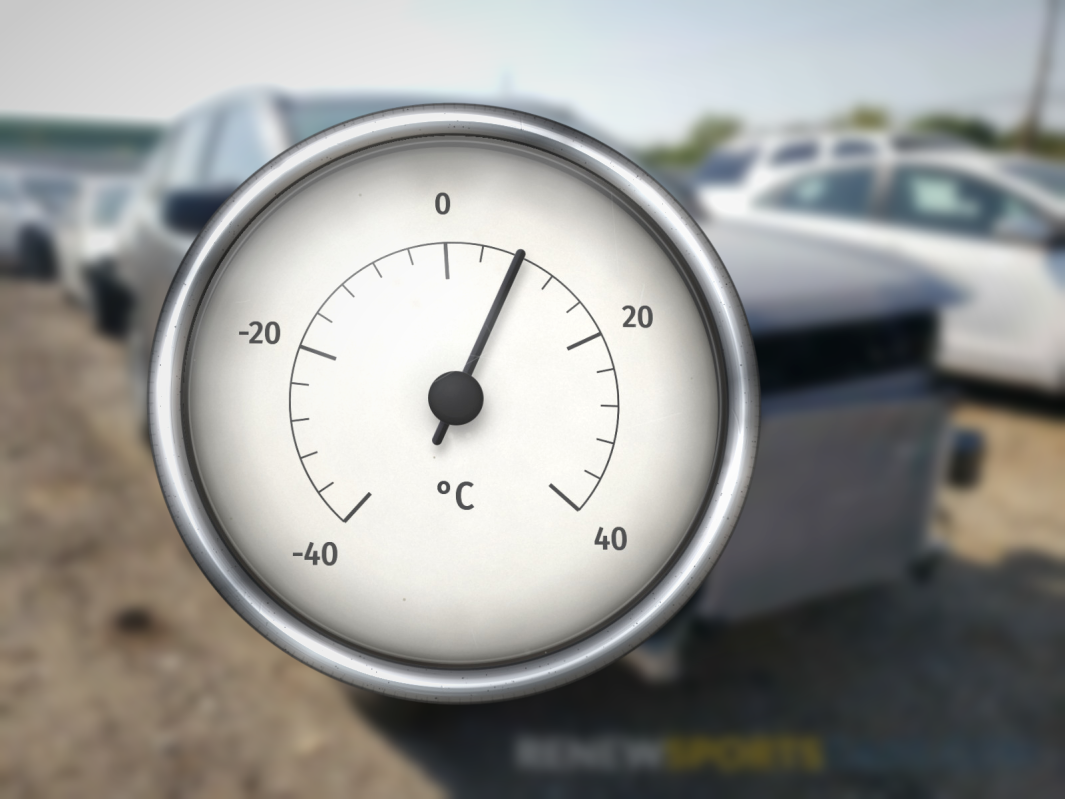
8 (°C)
